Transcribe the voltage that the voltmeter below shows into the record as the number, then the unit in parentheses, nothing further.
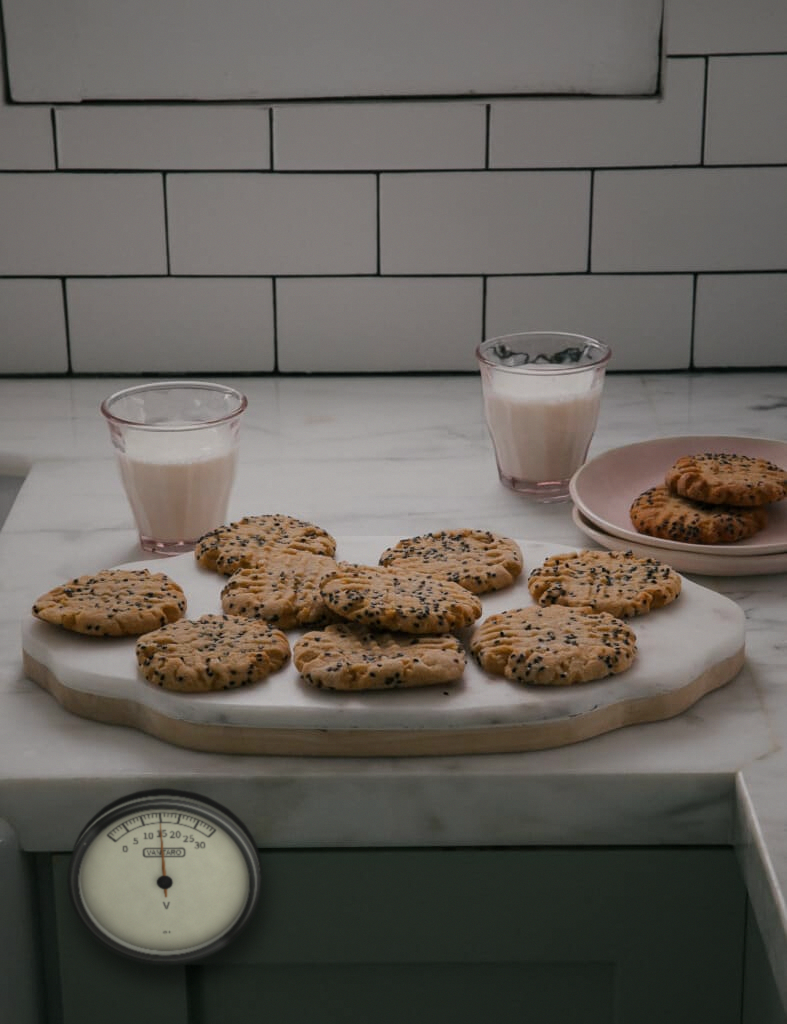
15 (V)
